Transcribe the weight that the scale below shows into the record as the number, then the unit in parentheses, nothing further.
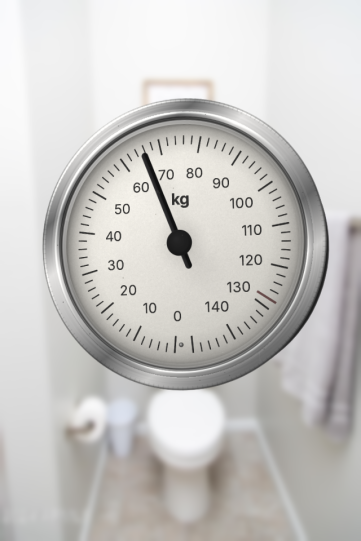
66 (kg)
